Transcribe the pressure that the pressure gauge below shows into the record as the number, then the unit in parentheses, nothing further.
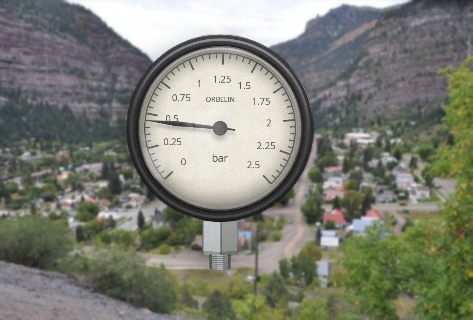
0.45 (bar)
